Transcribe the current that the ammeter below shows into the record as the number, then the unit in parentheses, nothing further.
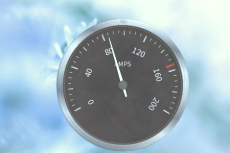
85 (A)
